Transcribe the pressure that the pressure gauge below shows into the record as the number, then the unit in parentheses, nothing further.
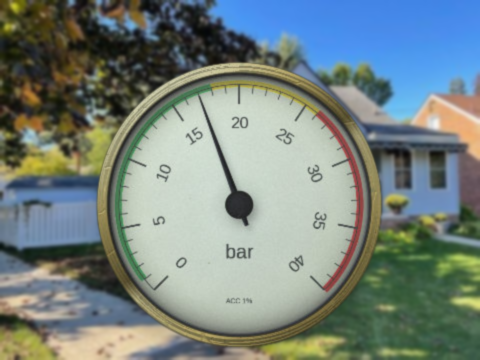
17 (bar)
